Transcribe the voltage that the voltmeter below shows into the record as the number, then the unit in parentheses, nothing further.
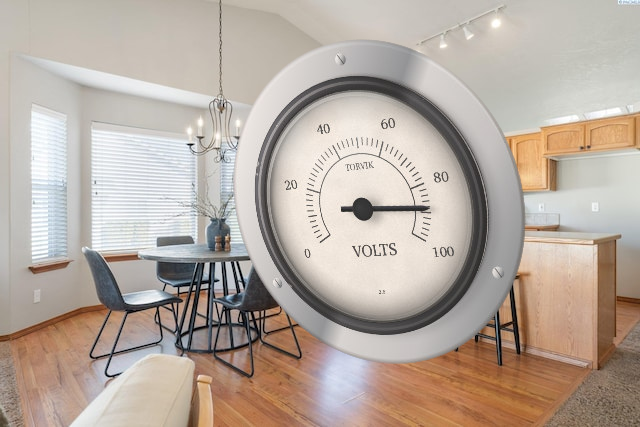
88 (V)
